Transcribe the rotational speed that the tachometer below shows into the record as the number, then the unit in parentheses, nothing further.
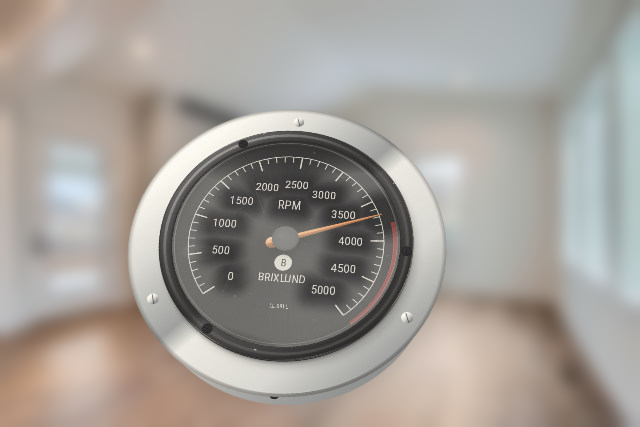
3700 (rpm)
